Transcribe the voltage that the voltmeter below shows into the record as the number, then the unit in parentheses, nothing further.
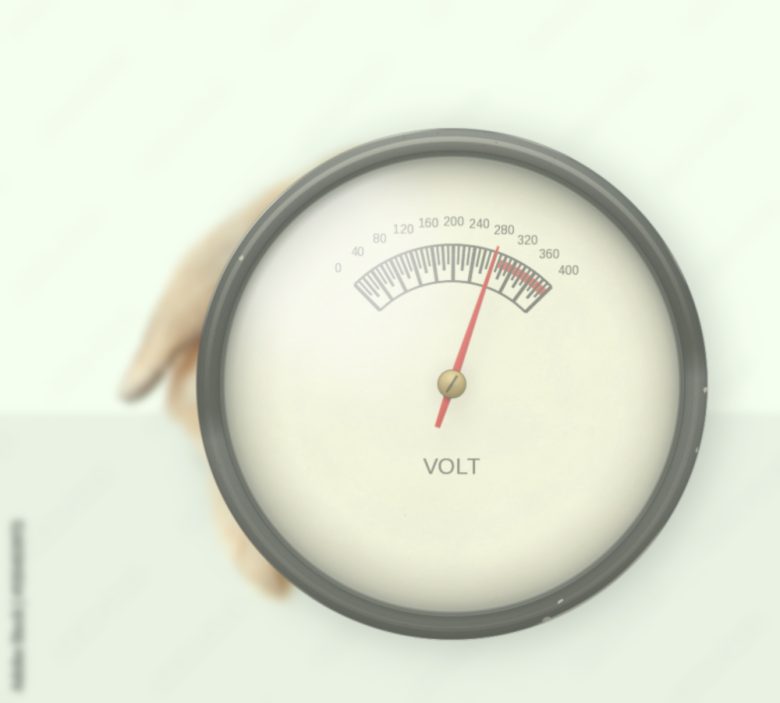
280 (V)
